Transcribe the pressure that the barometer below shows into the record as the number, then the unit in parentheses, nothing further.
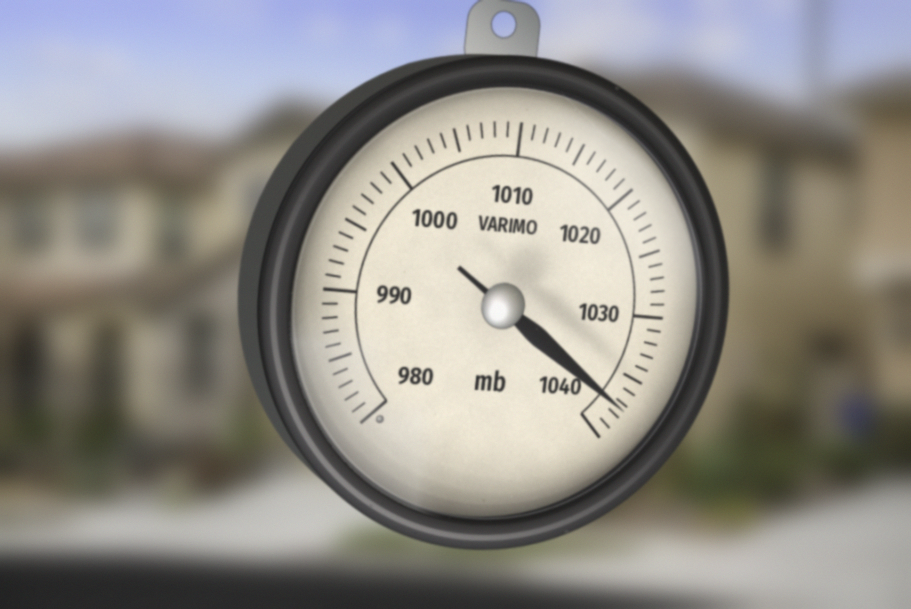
1037.5 (mbar)
